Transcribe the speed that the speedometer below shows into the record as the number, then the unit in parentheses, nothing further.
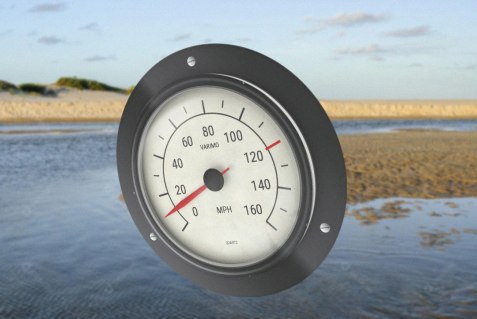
10 (mph)
